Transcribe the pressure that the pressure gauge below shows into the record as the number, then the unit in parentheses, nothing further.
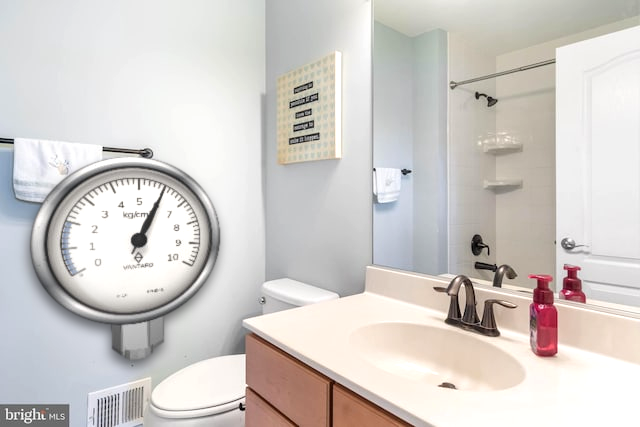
6 (kg/cm²)
